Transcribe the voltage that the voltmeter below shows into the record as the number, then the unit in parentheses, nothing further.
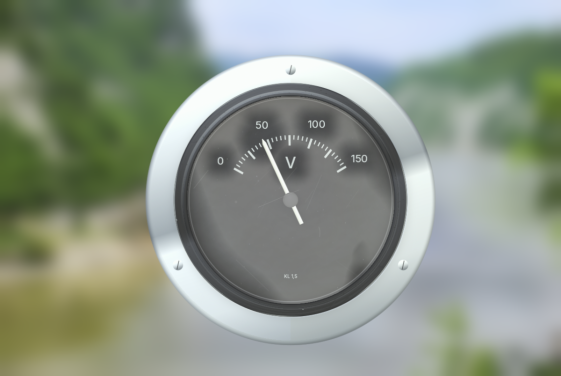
45 (V)
